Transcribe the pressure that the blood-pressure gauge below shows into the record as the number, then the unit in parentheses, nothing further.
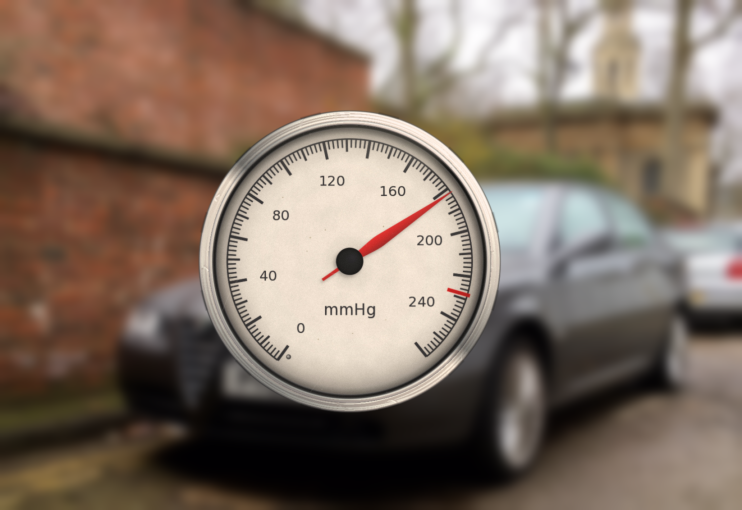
182 (mmHg)
